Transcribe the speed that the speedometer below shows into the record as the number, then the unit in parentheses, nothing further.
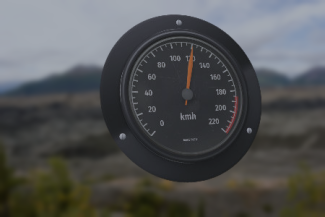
120 (km/h)
